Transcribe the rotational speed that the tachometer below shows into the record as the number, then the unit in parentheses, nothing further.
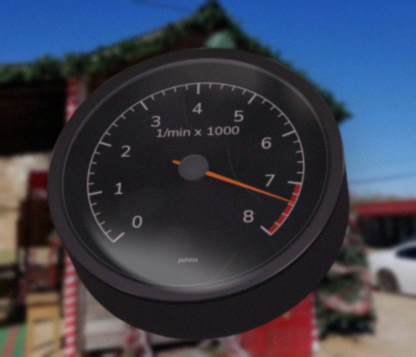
7400 (rpm)
